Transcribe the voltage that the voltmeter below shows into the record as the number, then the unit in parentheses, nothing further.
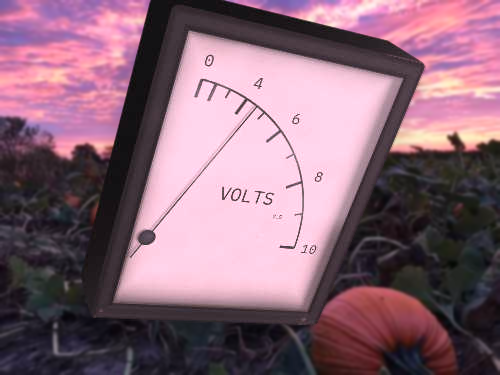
4.5 (V)
